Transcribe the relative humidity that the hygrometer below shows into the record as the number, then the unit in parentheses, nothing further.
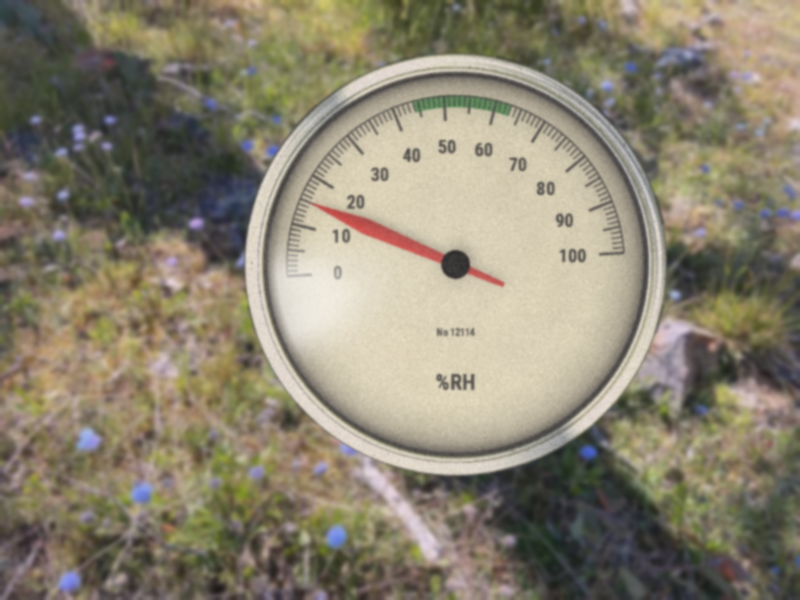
15 (%)
